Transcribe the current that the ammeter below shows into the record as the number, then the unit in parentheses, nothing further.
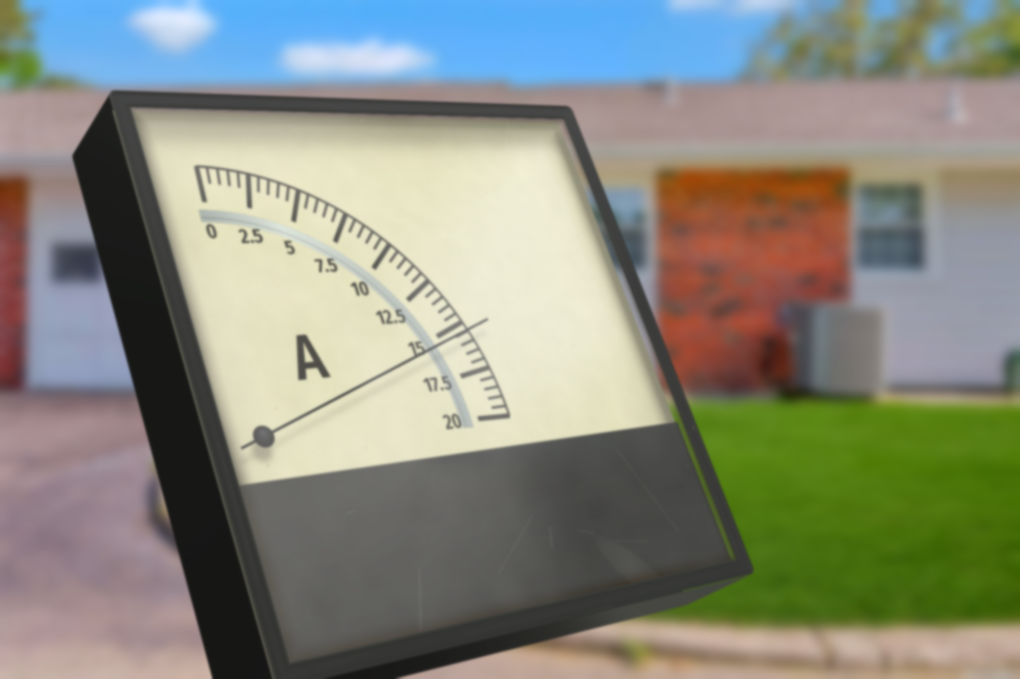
15.5 (A)
